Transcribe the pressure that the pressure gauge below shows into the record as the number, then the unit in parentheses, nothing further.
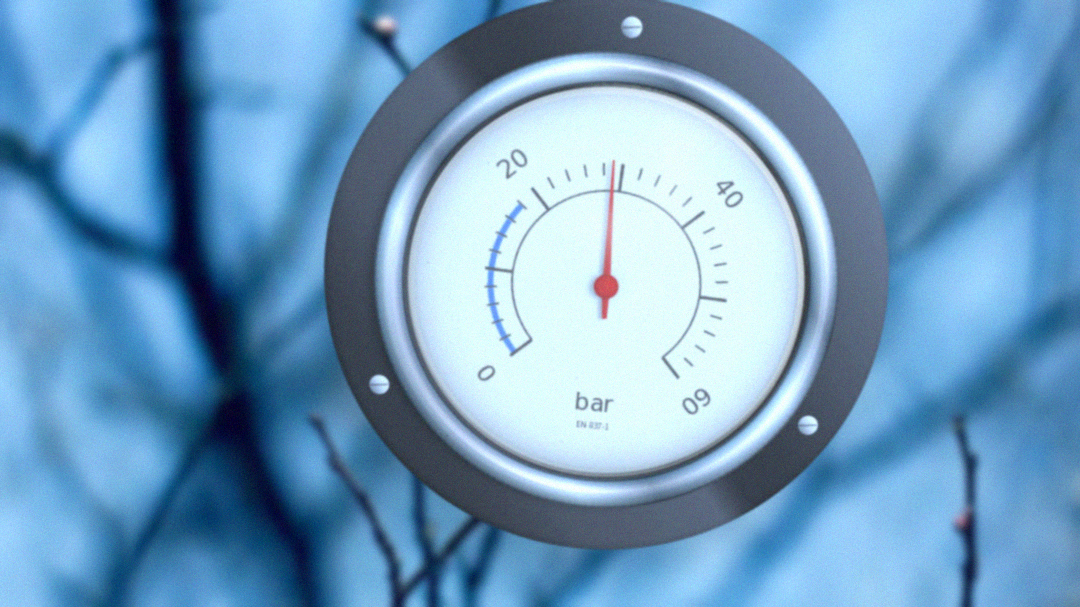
29 (bar)
